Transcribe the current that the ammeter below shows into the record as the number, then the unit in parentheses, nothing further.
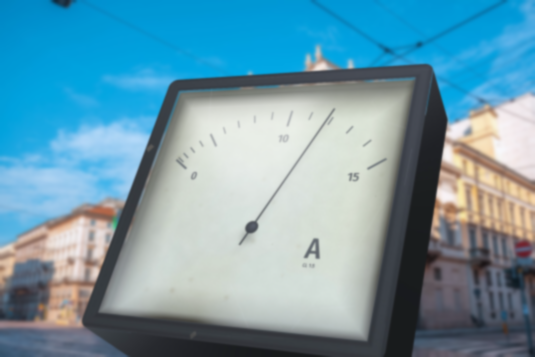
12 (A)
